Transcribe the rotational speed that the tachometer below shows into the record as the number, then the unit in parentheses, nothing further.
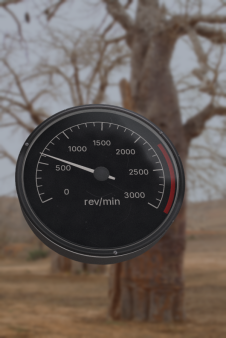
600 (rpm)
